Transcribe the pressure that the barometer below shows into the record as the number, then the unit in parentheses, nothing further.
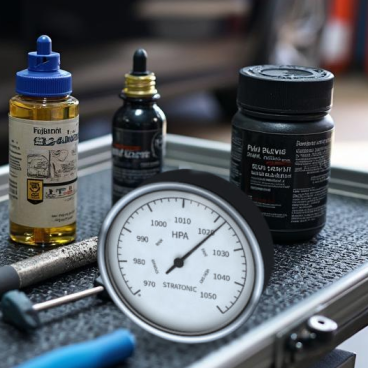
1022 (hPa)
